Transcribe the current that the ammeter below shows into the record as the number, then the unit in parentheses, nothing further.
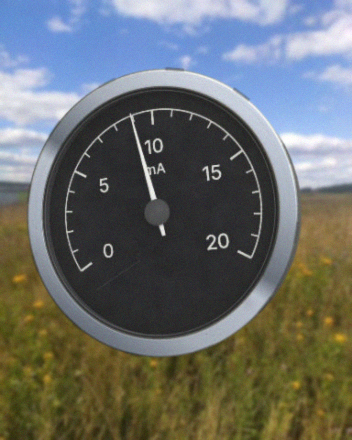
9 (mA)
